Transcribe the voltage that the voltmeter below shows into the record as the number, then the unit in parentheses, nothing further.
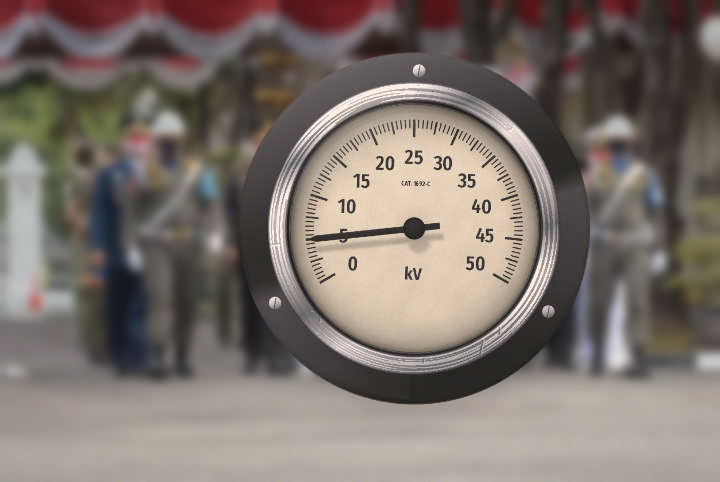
5 (kV)
